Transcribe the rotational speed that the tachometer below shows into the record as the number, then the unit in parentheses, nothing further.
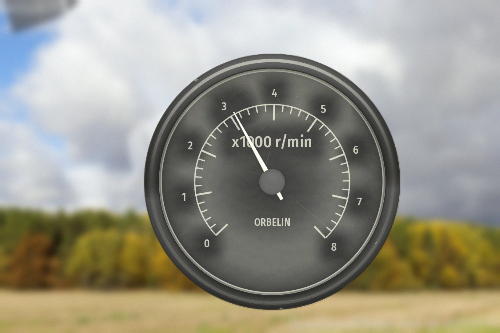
3100 (rpm)
